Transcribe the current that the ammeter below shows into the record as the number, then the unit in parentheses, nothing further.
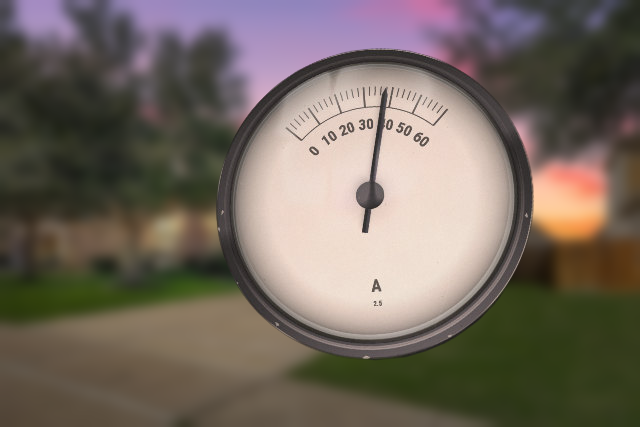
38 (A)
